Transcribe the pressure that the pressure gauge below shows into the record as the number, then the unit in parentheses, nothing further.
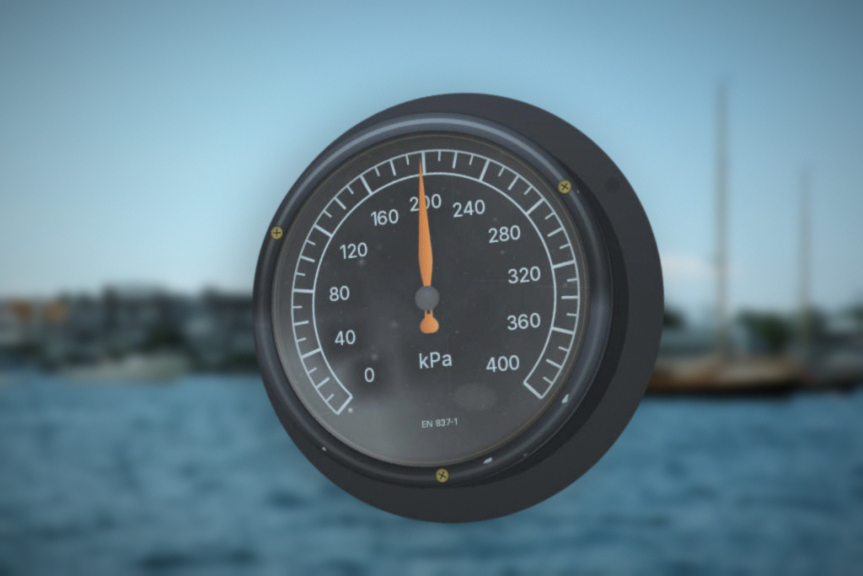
200 (kPa)
